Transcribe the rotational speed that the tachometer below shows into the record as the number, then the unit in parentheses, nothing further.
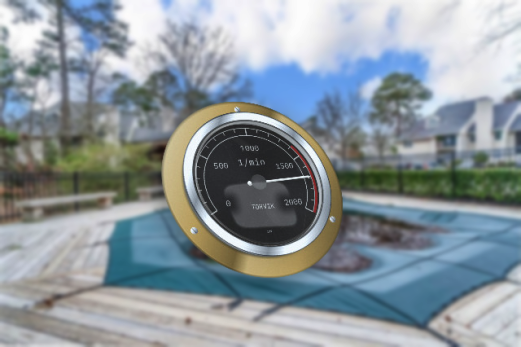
1700 (rpm)
